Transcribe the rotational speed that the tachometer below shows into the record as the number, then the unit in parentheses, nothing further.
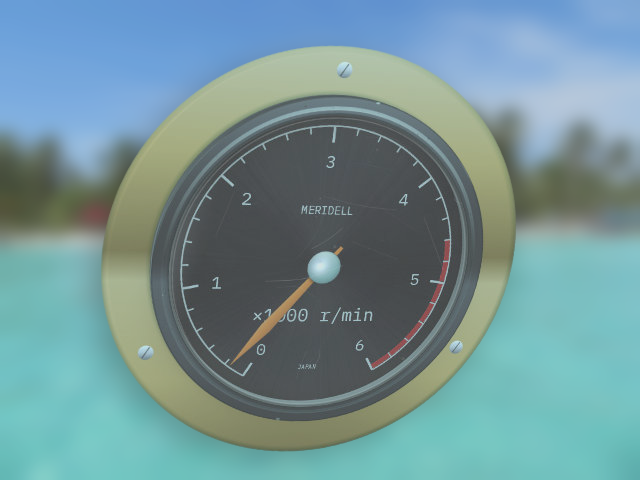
200 (rpm)
